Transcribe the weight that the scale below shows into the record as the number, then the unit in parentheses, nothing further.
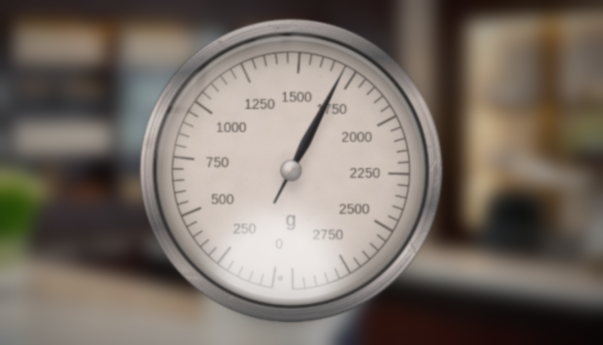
1700 (g)
